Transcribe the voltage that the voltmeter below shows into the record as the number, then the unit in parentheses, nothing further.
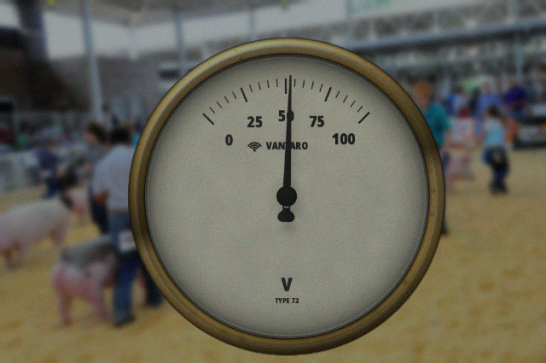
52.5 (V)
